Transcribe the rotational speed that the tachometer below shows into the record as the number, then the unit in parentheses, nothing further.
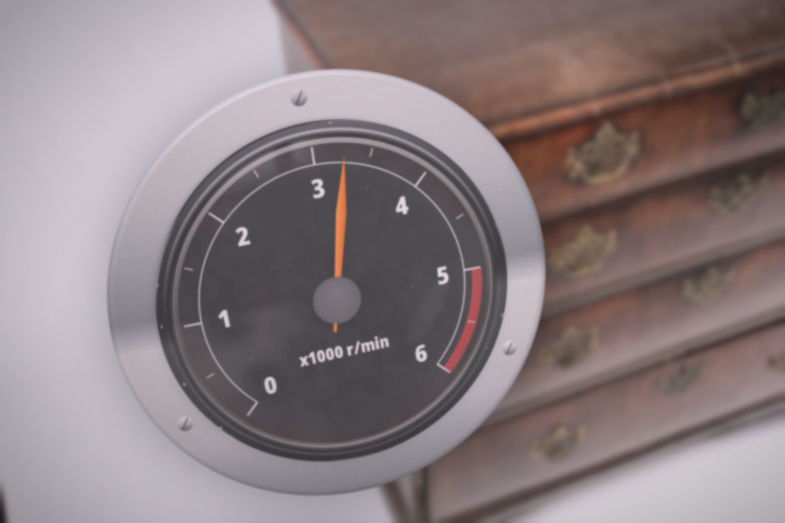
3250 (rpm)
